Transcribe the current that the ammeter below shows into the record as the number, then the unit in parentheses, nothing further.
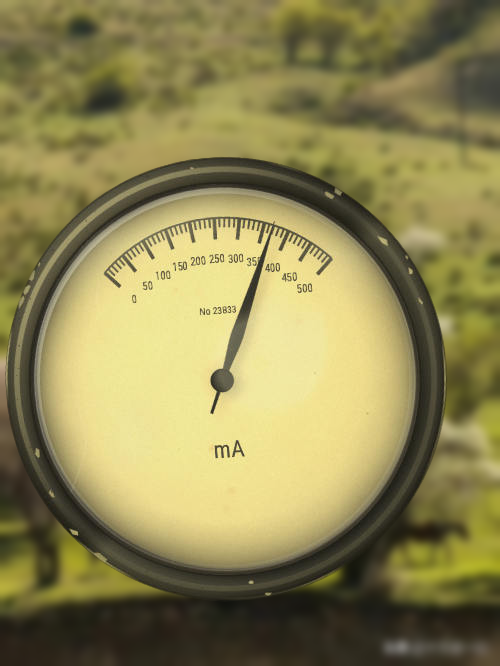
370 (mA)
